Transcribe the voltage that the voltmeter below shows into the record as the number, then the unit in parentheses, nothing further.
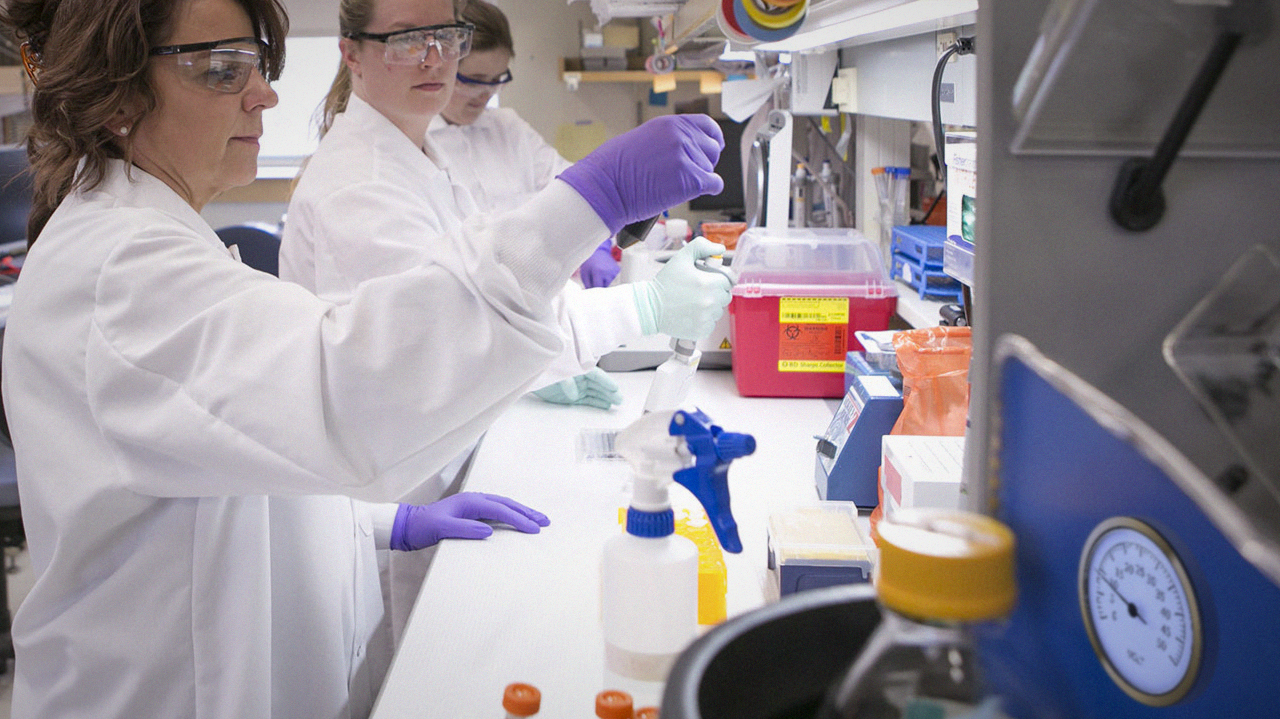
10 (V)
